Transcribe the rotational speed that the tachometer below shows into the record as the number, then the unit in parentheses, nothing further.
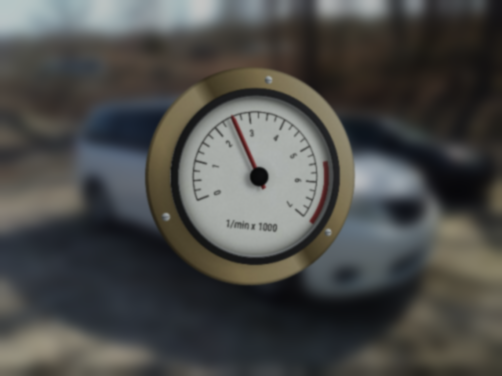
2500 (rpm)
